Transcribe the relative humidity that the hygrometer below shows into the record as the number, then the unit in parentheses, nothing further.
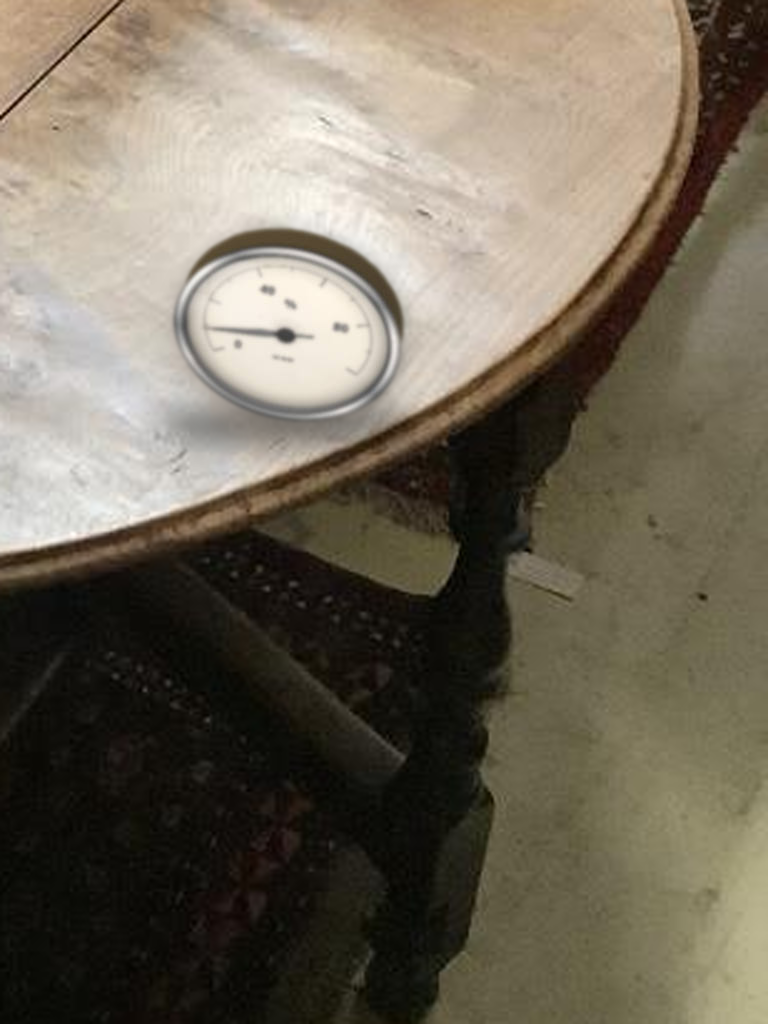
10 (%)
